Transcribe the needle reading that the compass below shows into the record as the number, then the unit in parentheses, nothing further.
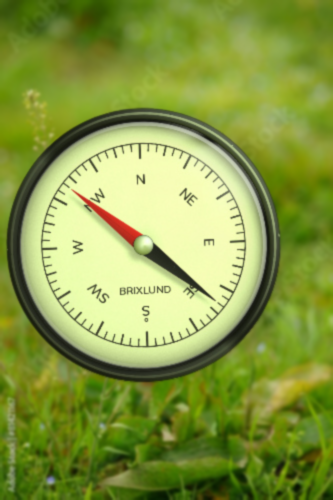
310 (°)
